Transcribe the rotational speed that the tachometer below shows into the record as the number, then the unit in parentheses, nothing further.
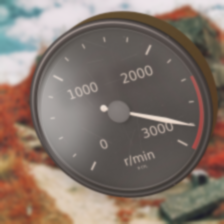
2800 (rpm)
